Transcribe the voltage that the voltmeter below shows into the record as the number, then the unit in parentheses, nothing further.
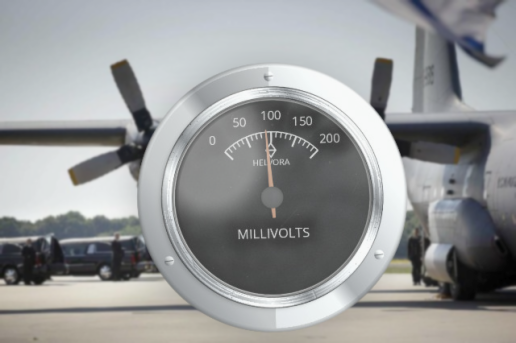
90 (mV)
